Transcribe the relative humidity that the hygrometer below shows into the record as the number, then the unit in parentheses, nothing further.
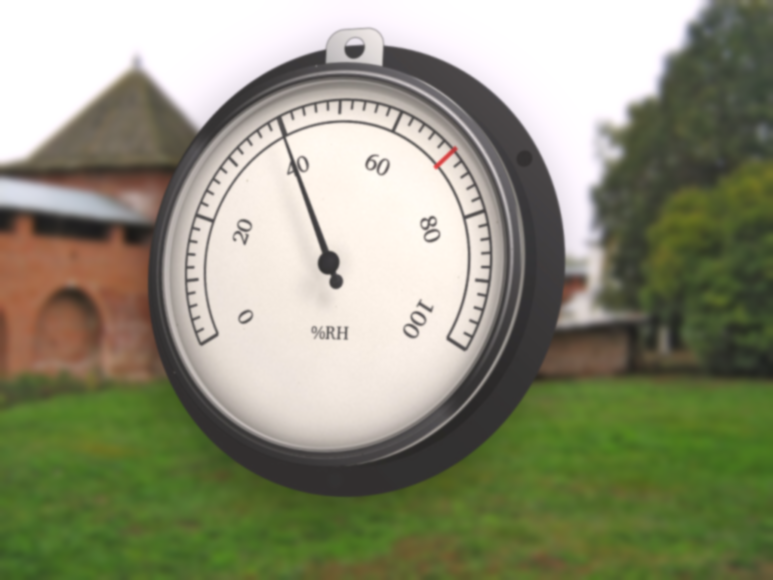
40 (%)
